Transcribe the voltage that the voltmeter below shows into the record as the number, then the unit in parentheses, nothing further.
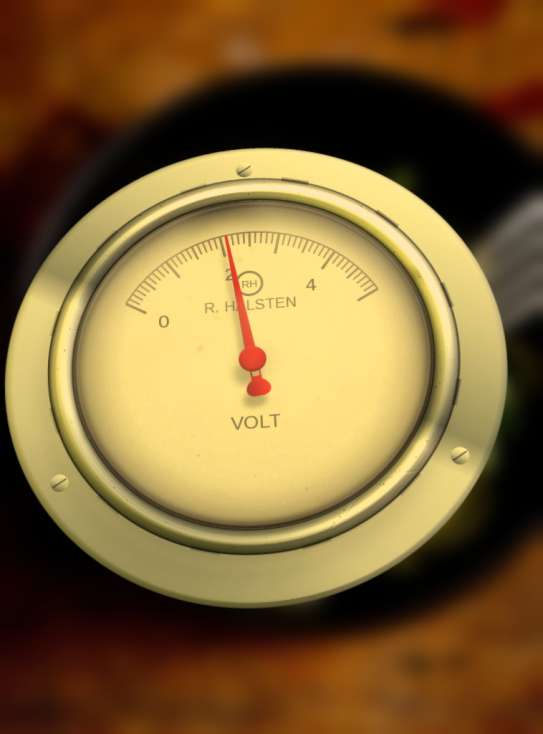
2.1 (V)
